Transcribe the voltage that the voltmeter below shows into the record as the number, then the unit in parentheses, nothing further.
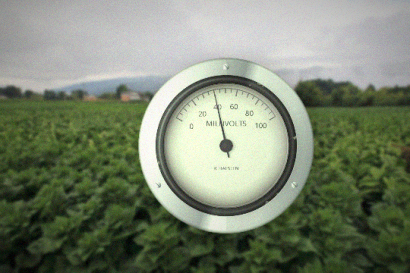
40 (mV)
